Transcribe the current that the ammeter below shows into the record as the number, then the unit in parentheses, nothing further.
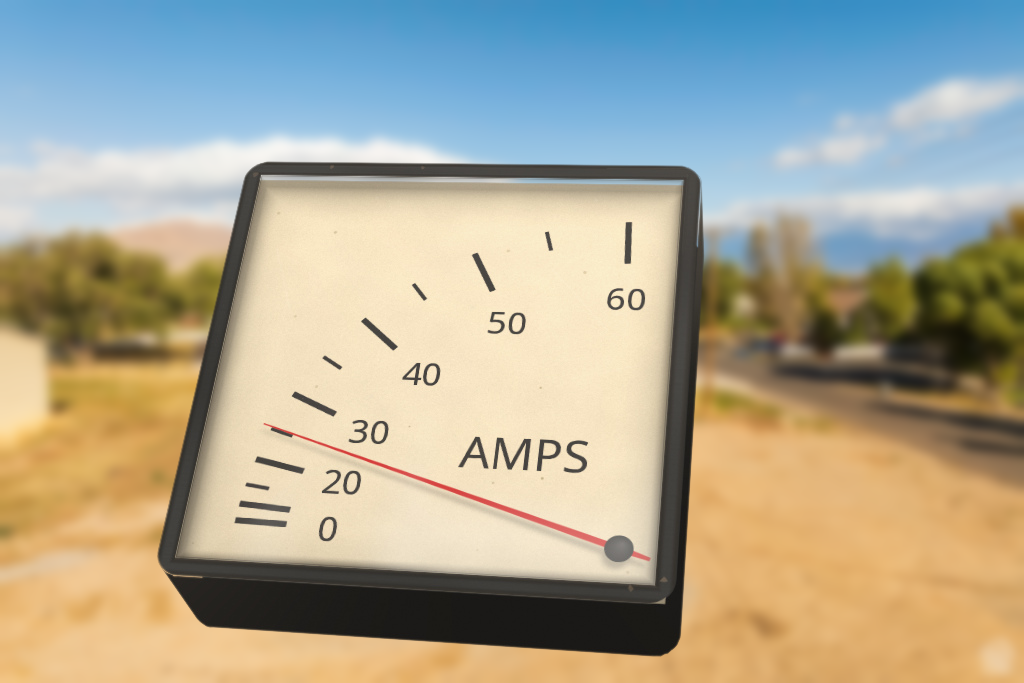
25 (A)
